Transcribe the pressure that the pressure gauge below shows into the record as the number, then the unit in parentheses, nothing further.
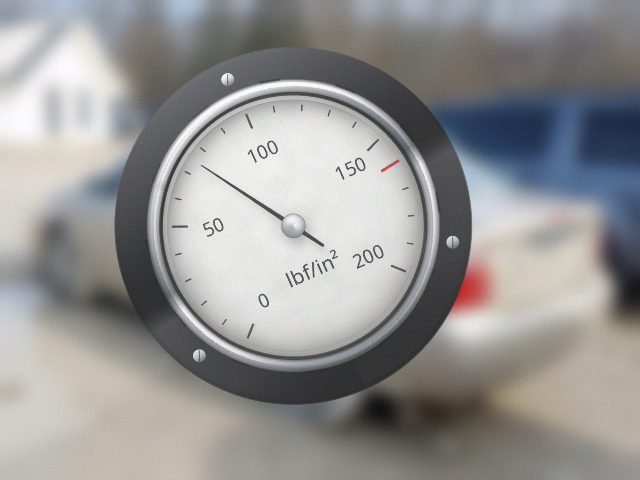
75 (psi)
